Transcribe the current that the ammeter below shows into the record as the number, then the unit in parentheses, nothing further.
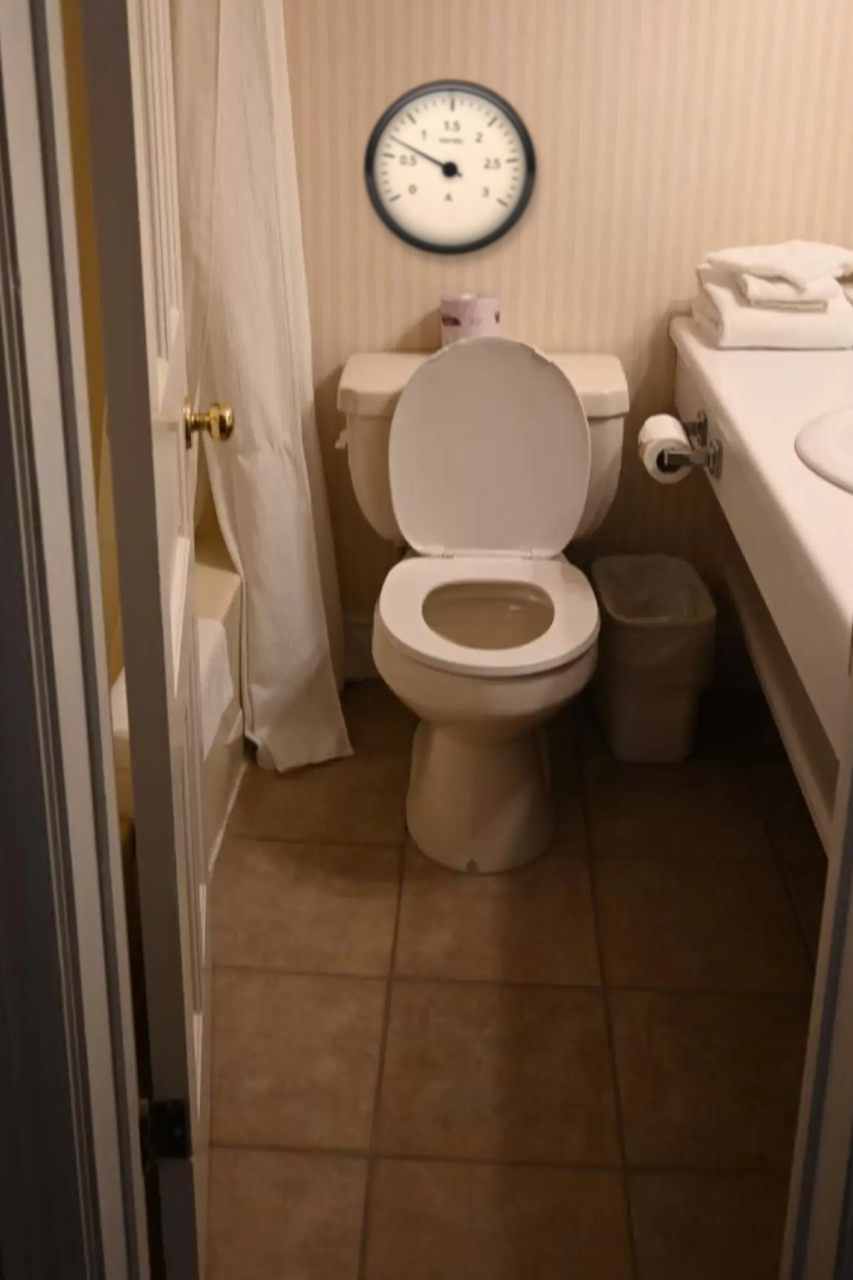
0.7 (A)
